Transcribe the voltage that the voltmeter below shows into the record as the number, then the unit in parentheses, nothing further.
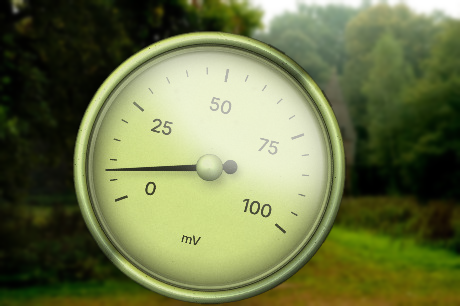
7.5 (mV)
